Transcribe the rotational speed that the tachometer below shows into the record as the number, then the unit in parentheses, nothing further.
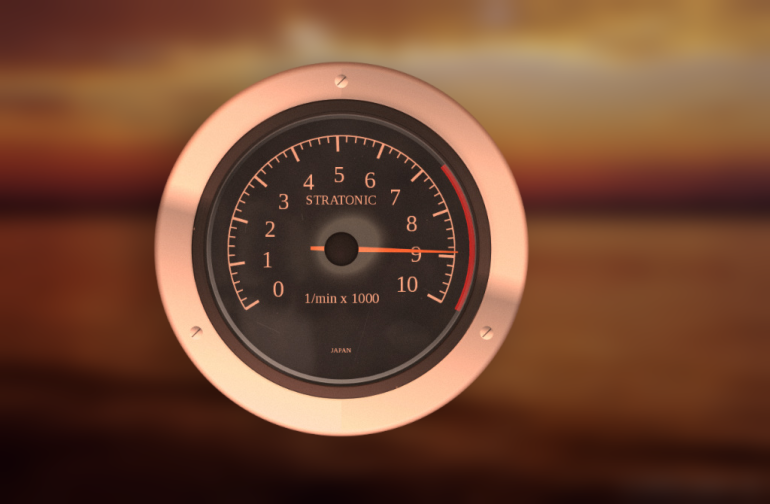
8900 (rpm)
